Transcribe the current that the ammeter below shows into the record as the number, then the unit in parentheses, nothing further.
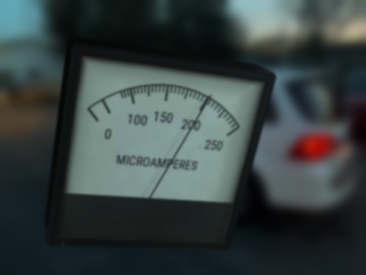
200 (µA)
